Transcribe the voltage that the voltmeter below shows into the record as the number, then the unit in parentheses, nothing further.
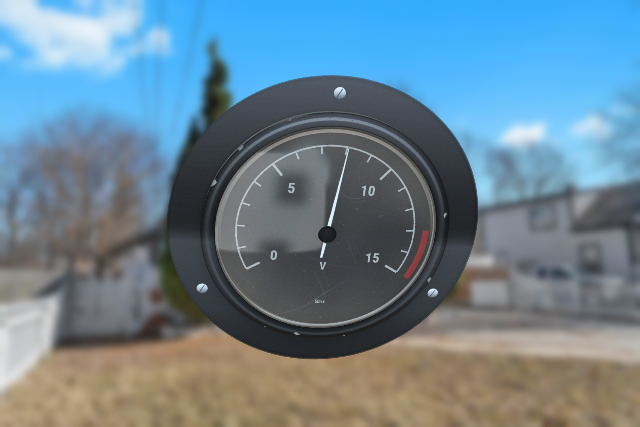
8 (V)
